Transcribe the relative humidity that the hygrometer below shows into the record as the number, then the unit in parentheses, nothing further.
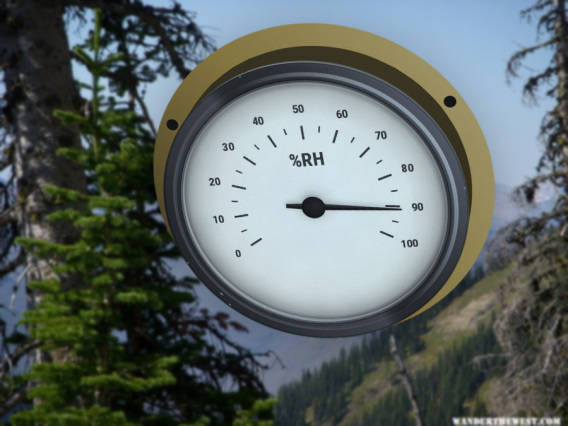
90 (%)
